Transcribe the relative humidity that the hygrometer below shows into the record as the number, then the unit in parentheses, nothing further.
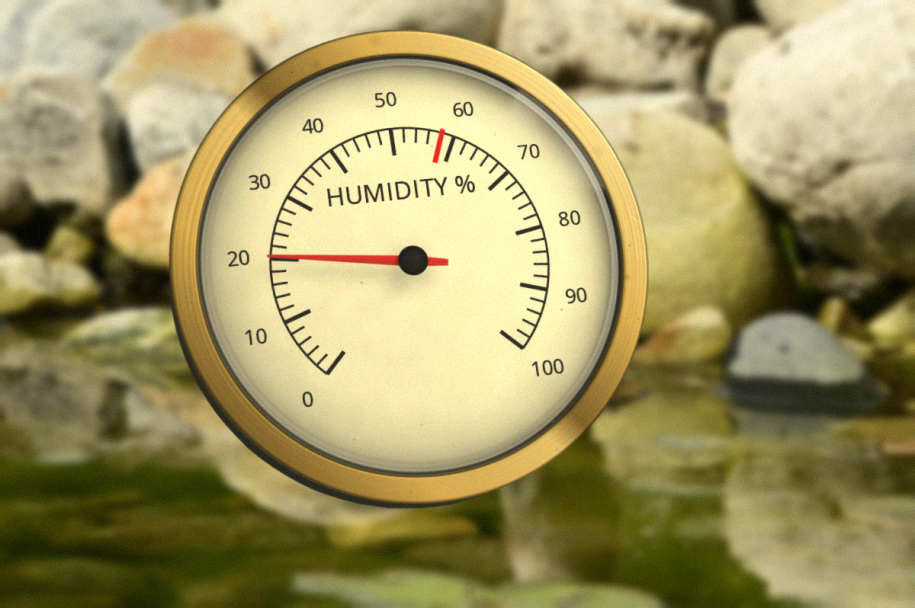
20 (%)
